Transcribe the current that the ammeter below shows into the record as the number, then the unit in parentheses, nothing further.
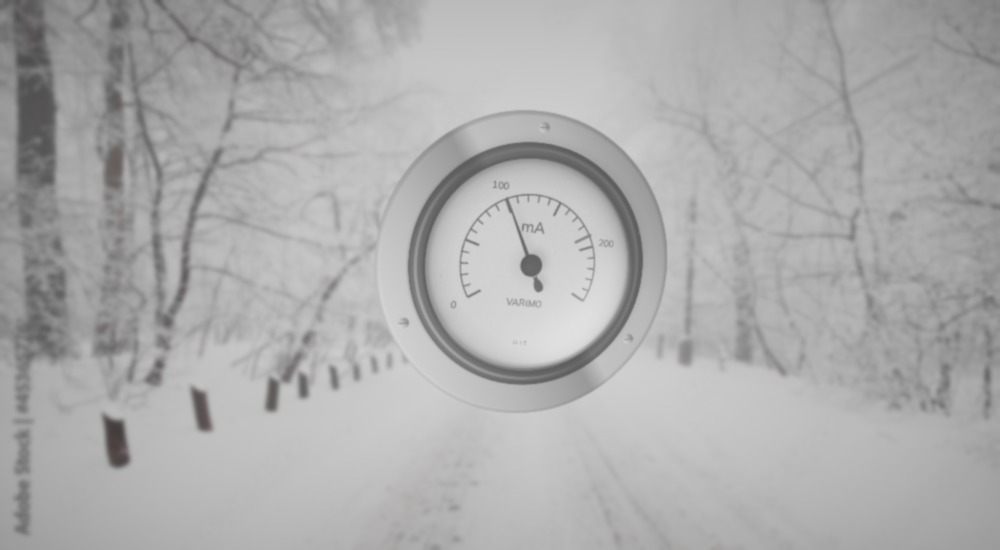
100 (mA)
